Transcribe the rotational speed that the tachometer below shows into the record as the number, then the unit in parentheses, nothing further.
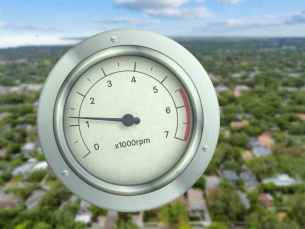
1250 (rpm)
